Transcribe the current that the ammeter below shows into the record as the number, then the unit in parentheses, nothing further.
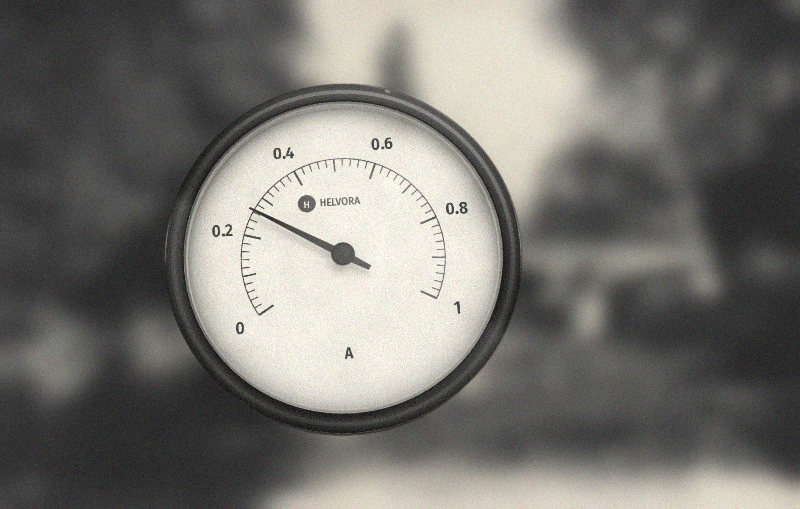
0.26 (A)
